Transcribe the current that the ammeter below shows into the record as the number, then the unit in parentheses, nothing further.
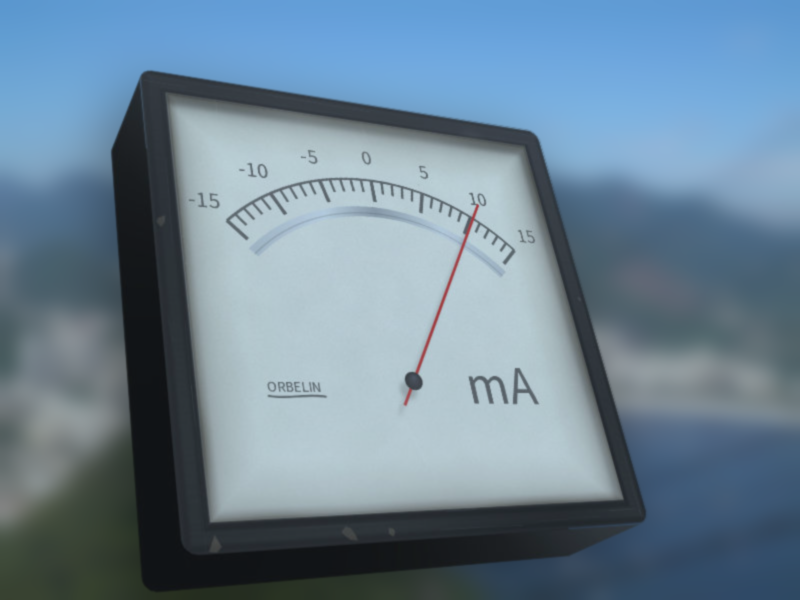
10 (mA)
